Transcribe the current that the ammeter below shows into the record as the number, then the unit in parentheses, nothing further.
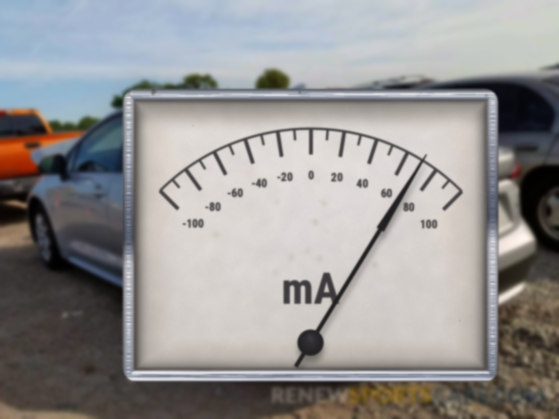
70 (mA)
